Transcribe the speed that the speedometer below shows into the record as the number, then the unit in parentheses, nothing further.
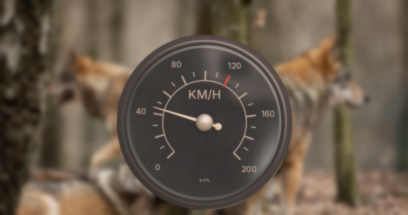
45 (km/h)
